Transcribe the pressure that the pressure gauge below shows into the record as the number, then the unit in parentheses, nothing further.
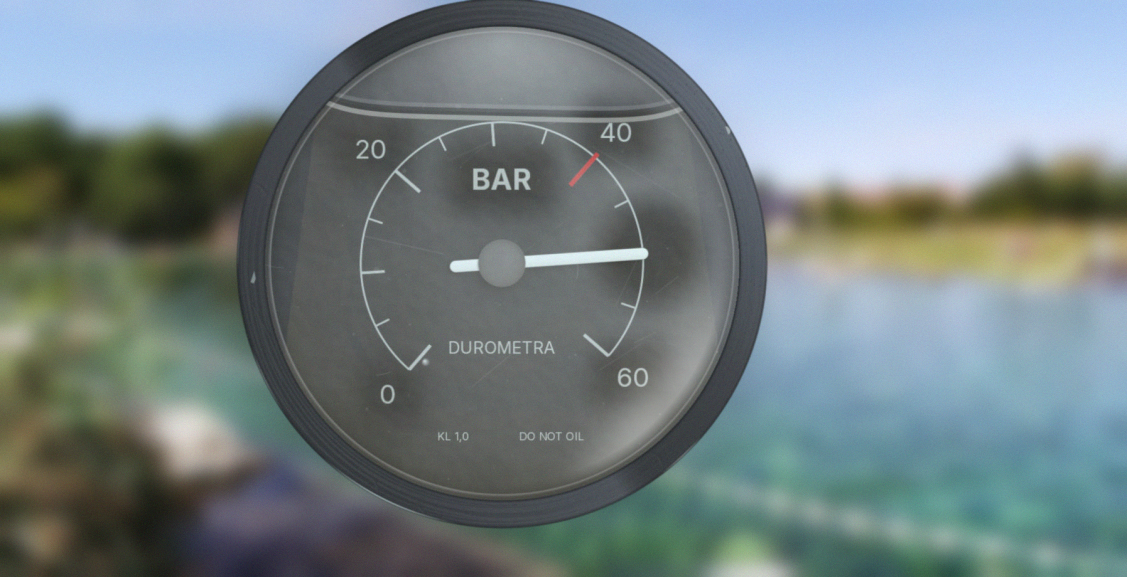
50 (bar)
